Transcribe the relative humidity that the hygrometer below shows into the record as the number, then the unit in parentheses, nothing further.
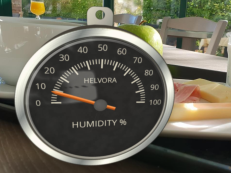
10 (%)
